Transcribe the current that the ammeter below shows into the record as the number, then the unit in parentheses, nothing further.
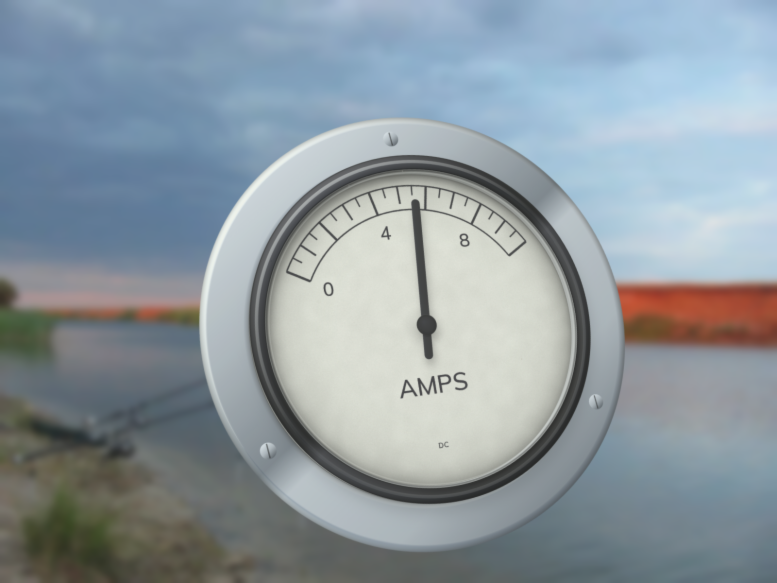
5.5 (A)
